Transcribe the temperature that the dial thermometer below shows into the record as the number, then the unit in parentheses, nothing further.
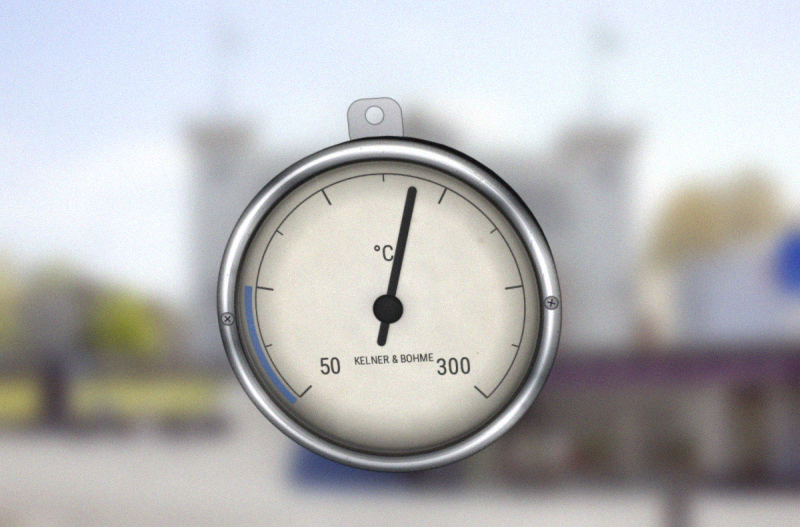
187.5 (°C)
